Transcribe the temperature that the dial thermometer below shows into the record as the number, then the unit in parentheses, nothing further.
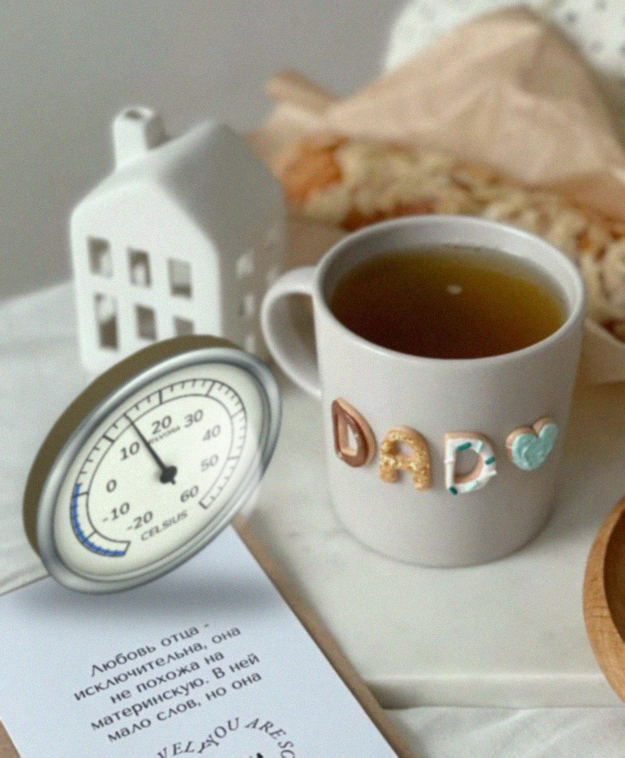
14 (°C)
